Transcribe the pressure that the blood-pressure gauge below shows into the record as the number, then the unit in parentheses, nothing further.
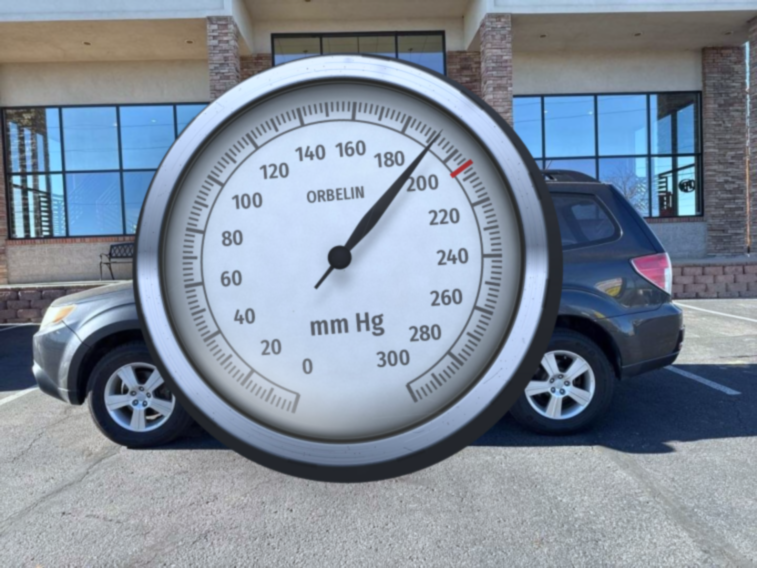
192 (mmHg)
